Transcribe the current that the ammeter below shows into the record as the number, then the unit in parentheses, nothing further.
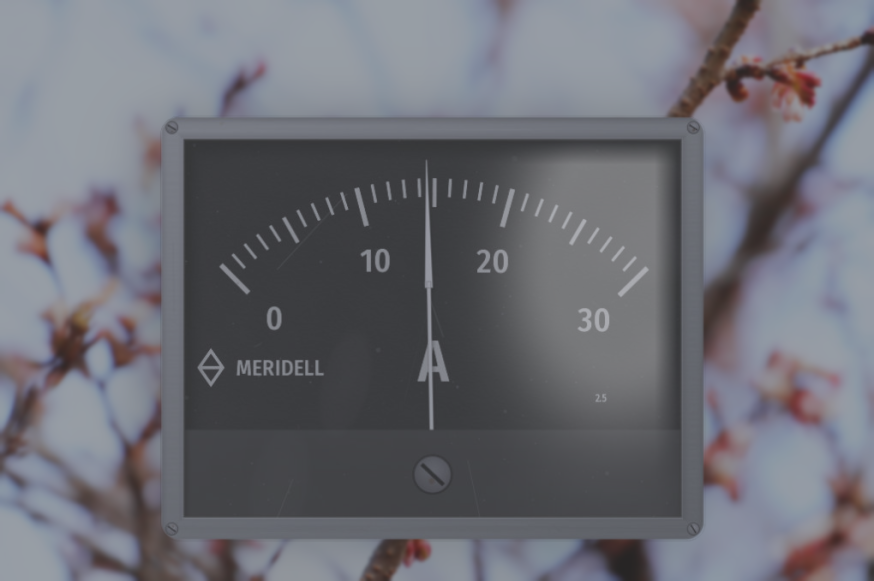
14.5 (A)
